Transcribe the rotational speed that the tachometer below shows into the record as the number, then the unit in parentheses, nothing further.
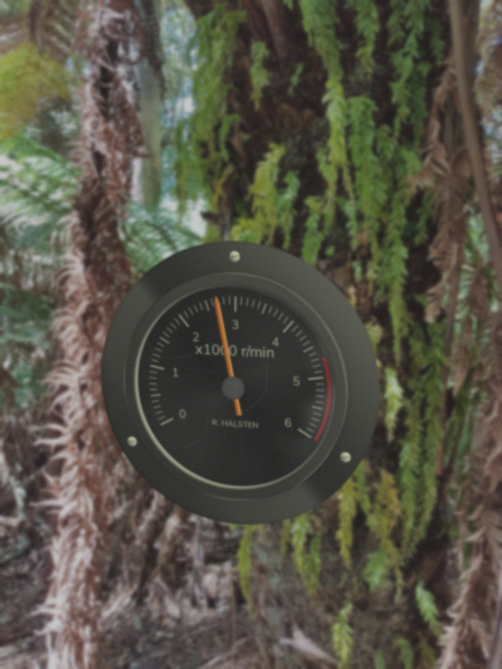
2700 (rpm)
